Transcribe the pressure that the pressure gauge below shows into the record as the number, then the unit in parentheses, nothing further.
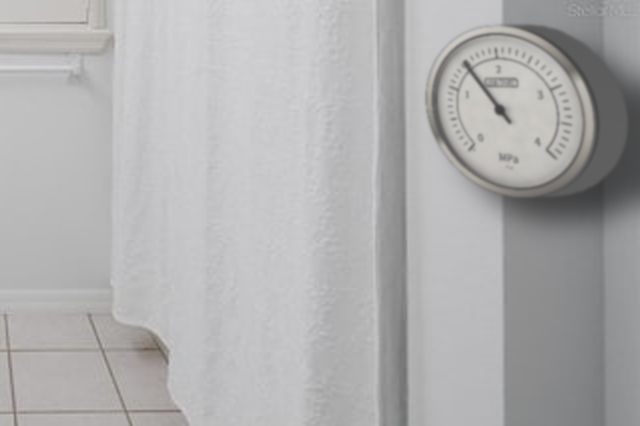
1.5 (MPa)
